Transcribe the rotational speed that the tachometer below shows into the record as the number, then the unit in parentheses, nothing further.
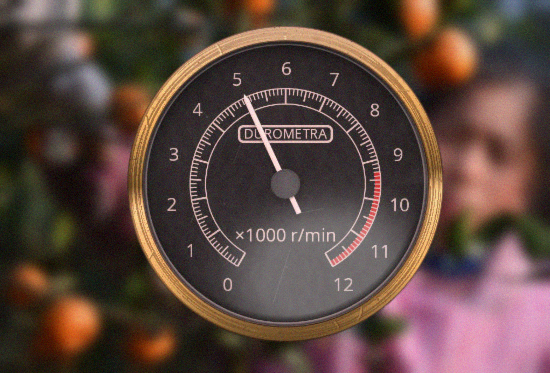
5000 (rpm)
